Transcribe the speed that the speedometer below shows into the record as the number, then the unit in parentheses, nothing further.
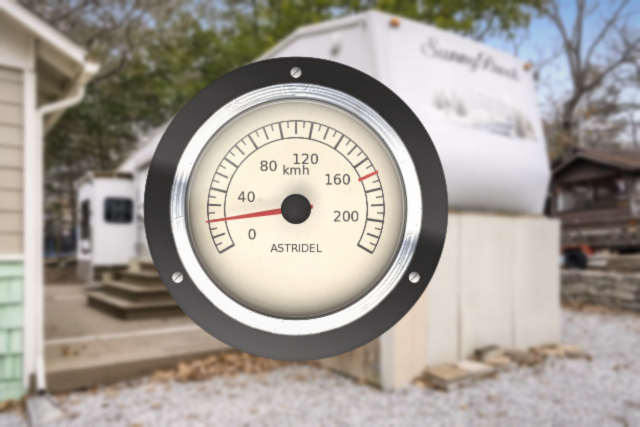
20 (km/h)
